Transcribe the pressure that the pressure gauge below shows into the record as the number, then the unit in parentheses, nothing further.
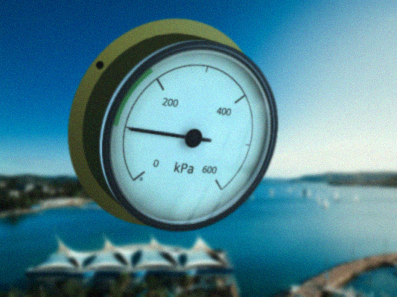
100 (kPa)
